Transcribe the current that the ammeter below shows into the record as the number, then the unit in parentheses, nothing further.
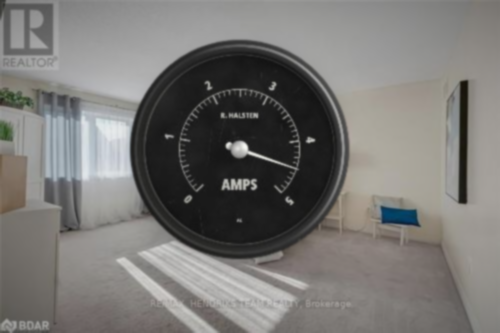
4.5 (A)
